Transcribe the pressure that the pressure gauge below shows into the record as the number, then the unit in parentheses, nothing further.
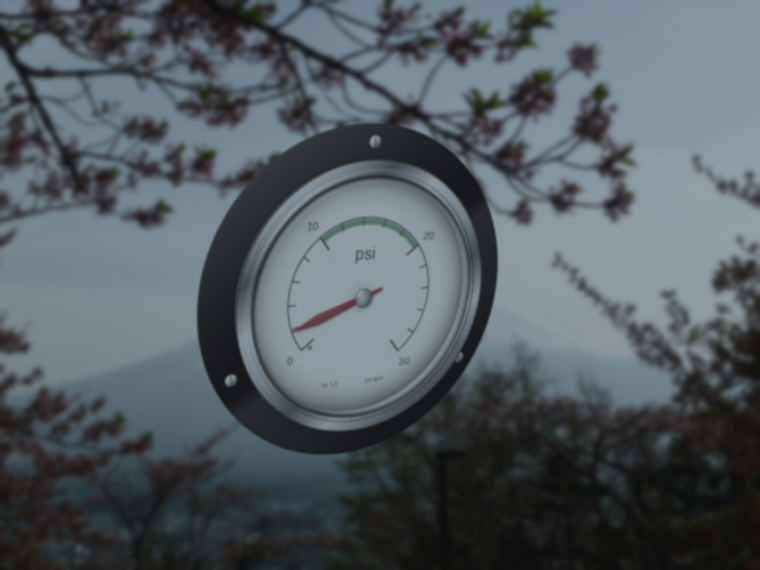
2 (psi)
